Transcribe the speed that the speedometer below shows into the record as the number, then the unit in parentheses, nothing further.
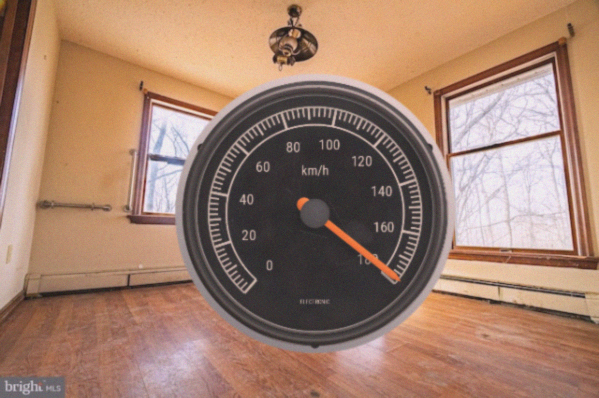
178 (km/h)
